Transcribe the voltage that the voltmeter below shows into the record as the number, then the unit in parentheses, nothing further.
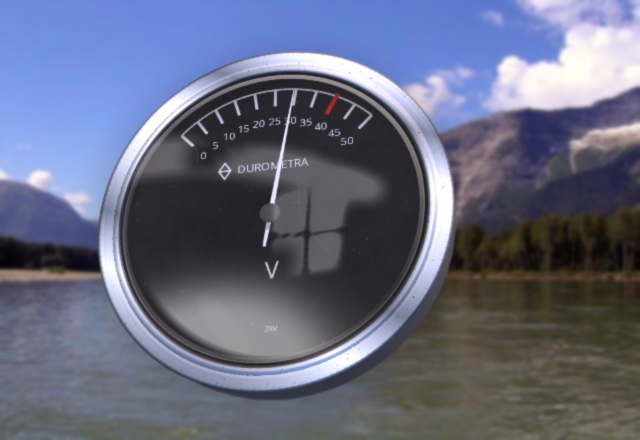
30 (V)
